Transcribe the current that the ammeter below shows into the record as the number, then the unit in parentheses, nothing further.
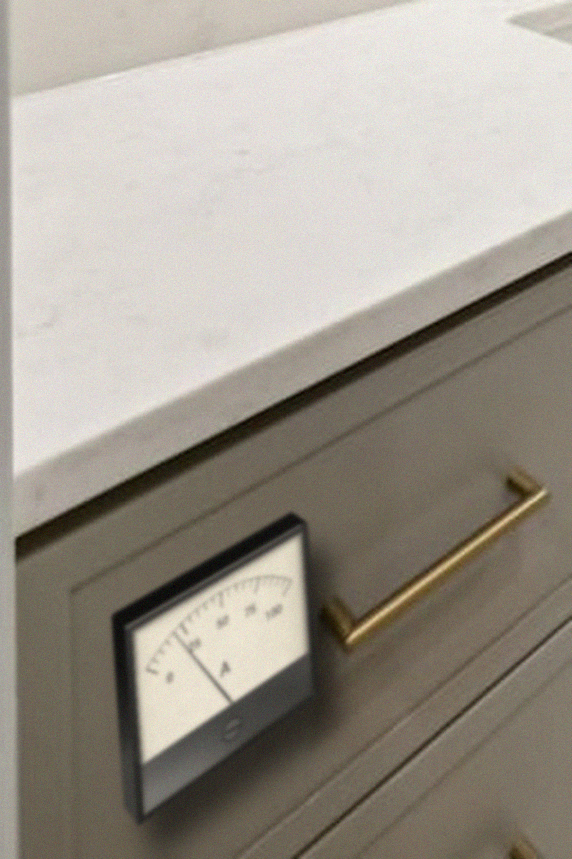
20 (A)
